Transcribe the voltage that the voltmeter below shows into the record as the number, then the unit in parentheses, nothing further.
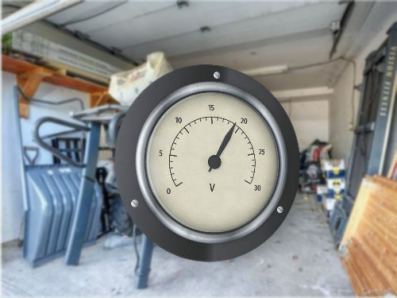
19 (V)
